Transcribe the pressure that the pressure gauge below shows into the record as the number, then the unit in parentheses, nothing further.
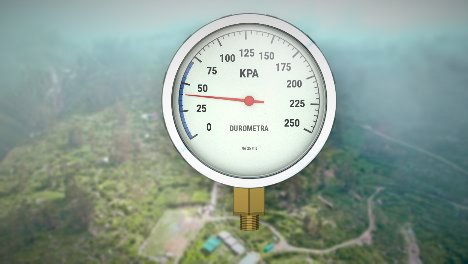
40 (kPa)
